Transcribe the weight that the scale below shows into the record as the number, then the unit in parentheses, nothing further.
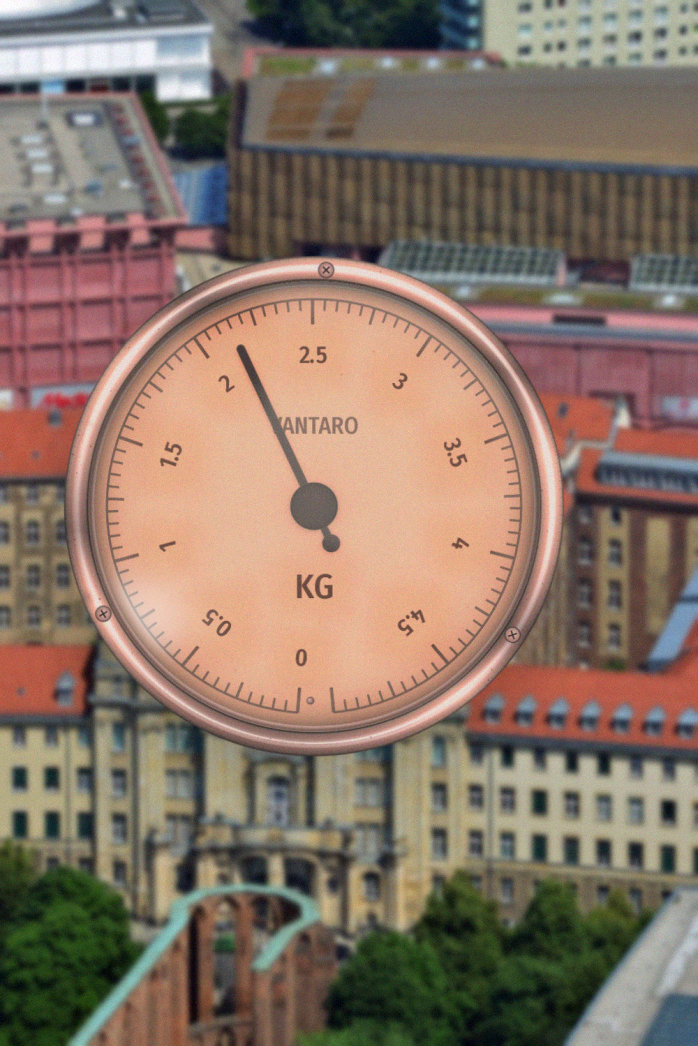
2.15 (kg)
